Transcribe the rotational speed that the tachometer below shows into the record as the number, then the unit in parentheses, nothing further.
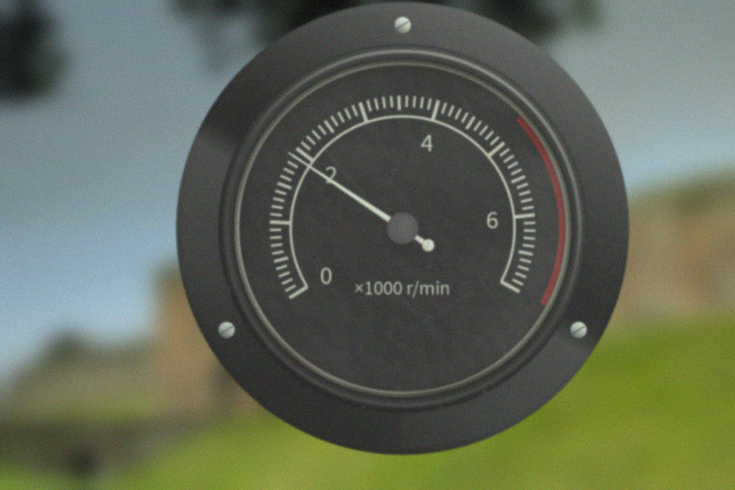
1900 (rpm)
